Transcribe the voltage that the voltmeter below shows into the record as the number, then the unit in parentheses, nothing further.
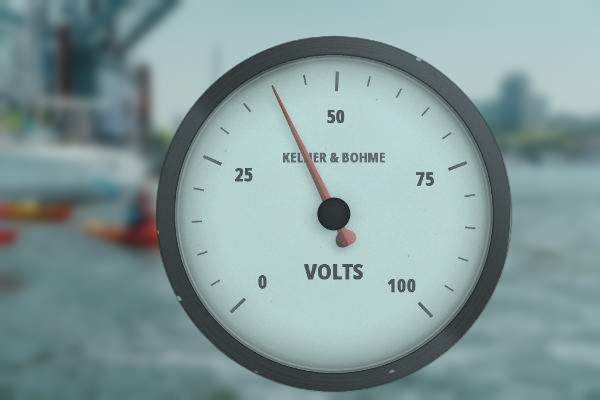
40 (V)
